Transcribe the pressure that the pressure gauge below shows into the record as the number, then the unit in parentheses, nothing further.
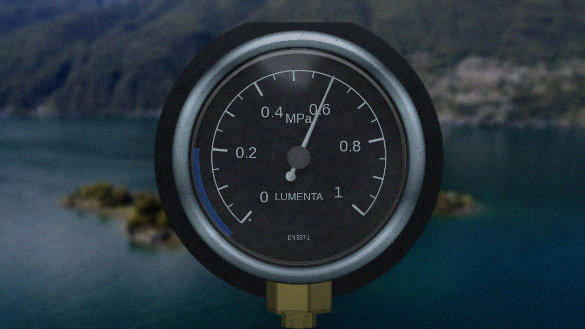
0.6 (MPa)
